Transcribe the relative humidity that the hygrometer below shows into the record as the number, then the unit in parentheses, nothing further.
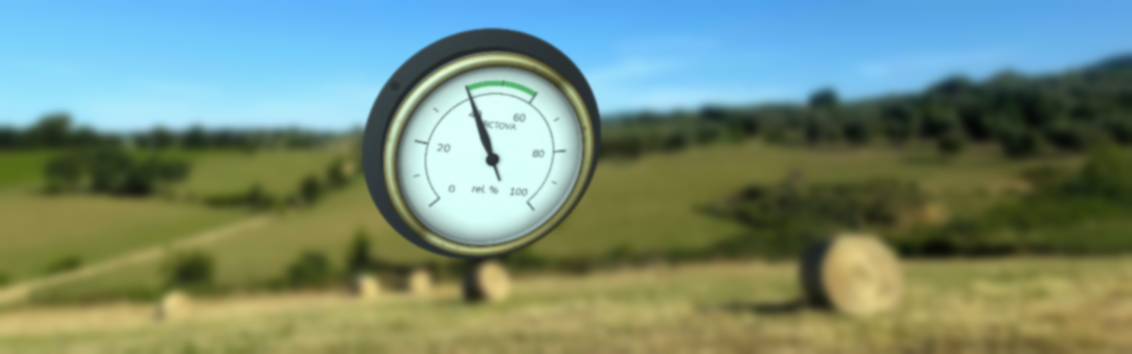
40 (%)
